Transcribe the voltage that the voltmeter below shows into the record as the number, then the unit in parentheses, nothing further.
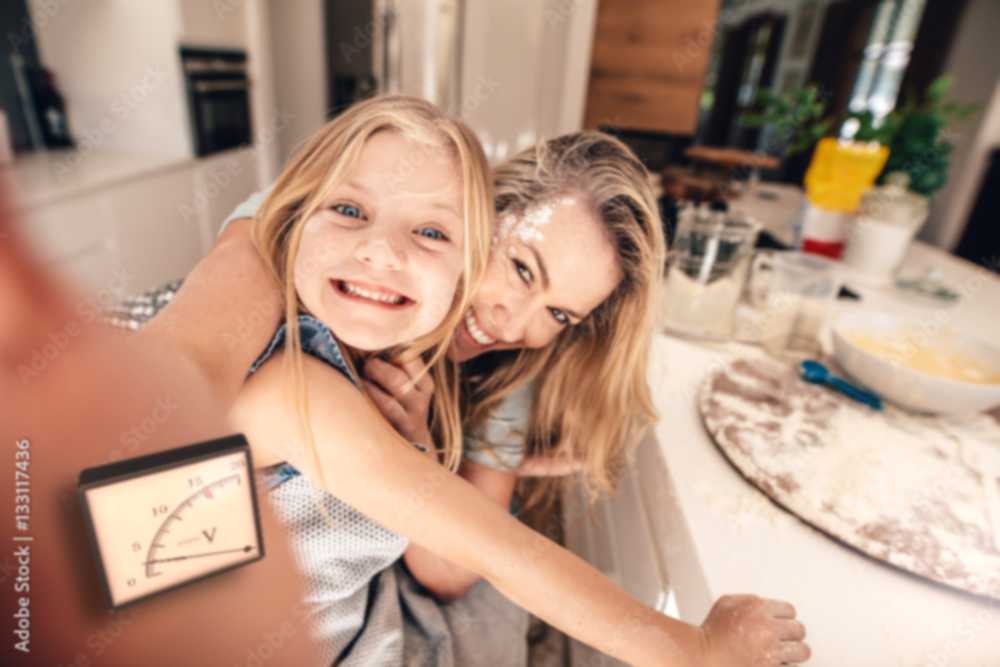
2.5 (V)
